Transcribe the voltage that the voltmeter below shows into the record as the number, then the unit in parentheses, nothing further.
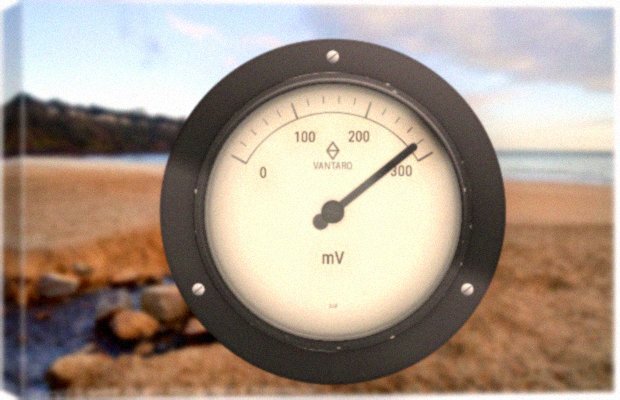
280 (mV)
